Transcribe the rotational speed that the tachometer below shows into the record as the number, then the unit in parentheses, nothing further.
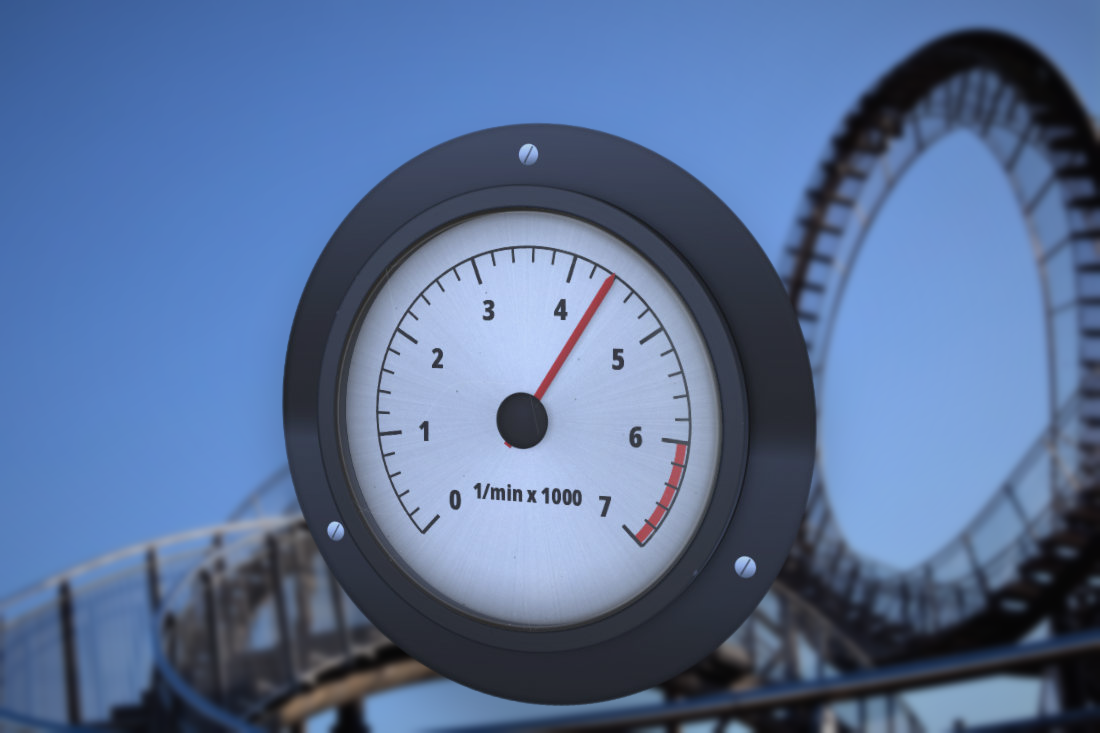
4400 (rpm)
